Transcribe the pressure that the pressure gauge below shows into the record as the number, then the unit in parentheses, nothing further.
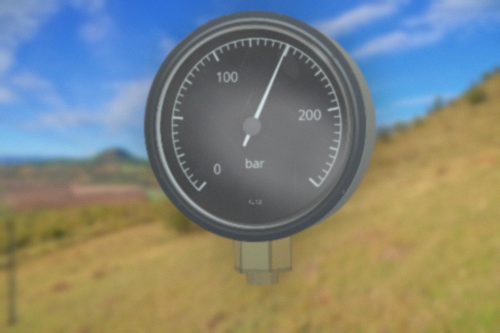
150 (bar)
